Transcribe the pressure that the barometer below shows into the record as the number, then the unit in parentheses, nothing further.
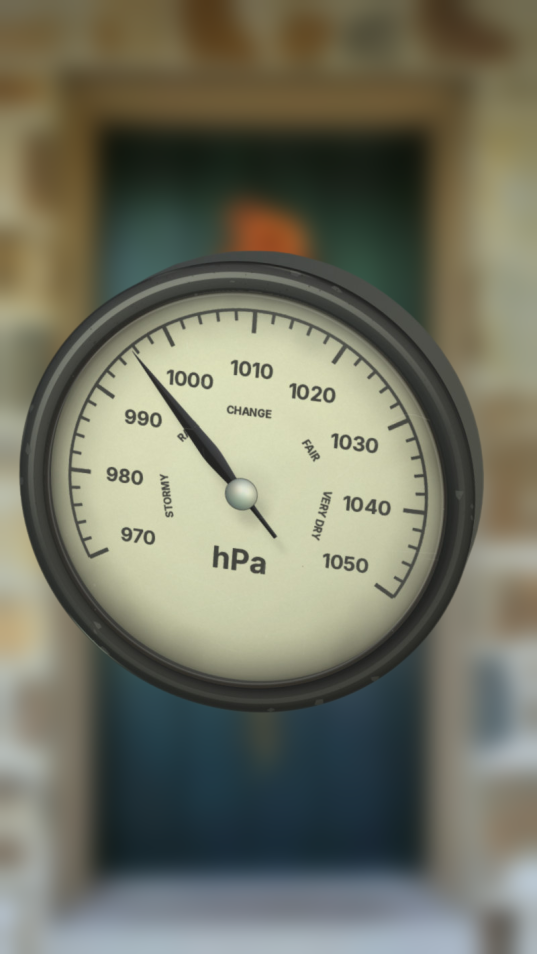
996 (hPa)
